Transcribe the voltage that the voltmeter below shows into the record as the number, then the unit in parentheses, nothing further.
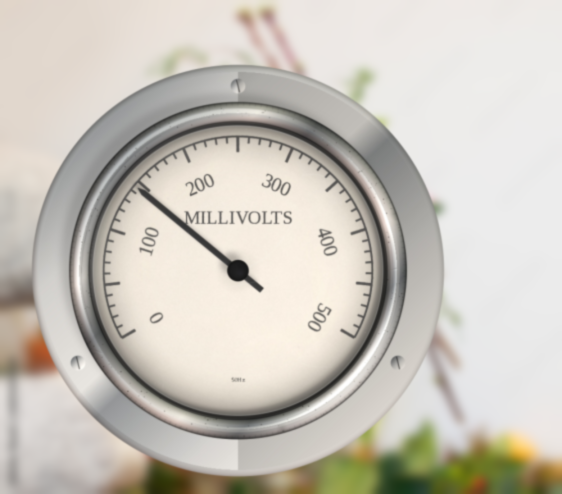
145 (mV)
